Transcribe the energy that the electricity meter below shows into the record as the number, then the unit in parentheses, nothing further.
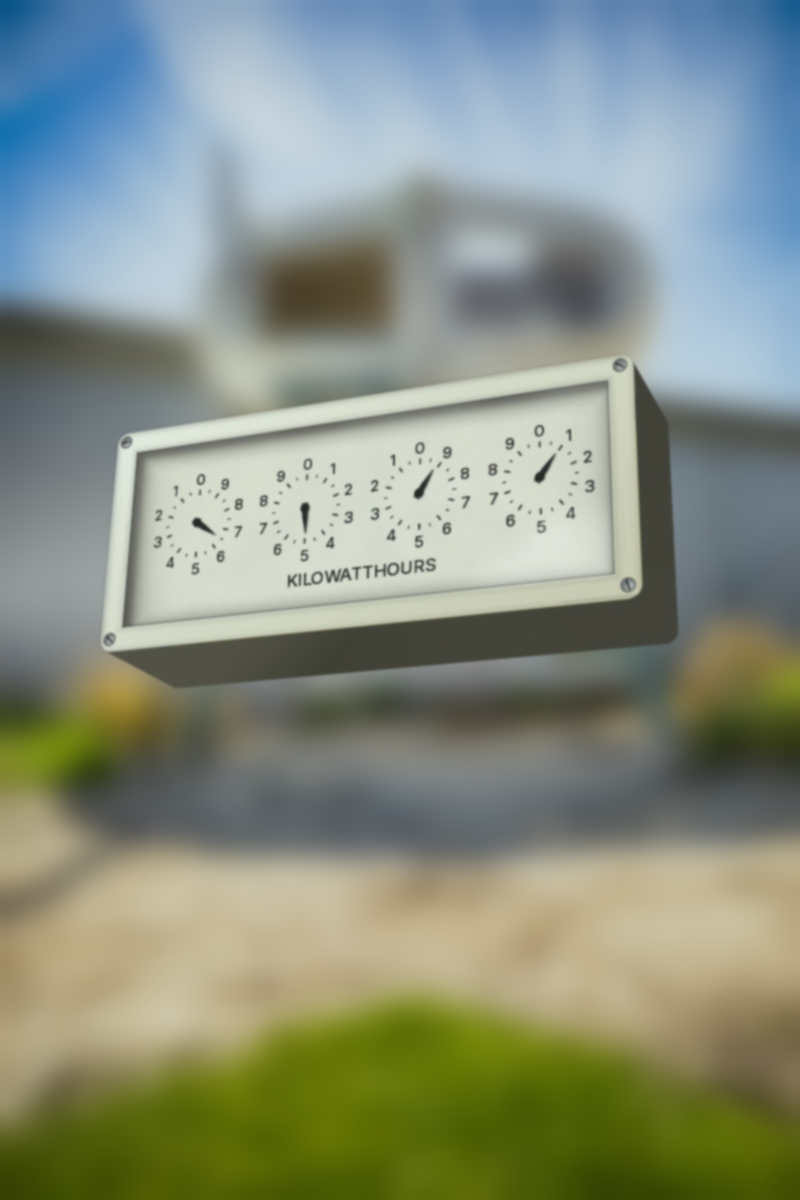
6491 (kWh)
